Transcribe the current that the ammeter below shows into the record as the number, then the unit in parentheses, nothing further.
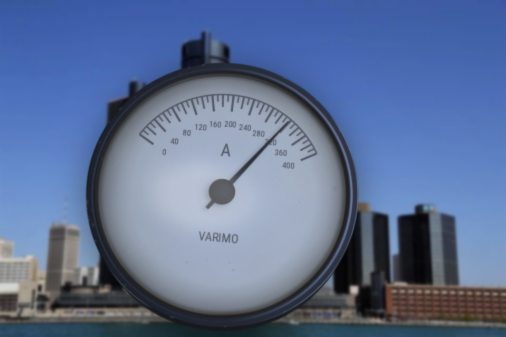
320 (A)
